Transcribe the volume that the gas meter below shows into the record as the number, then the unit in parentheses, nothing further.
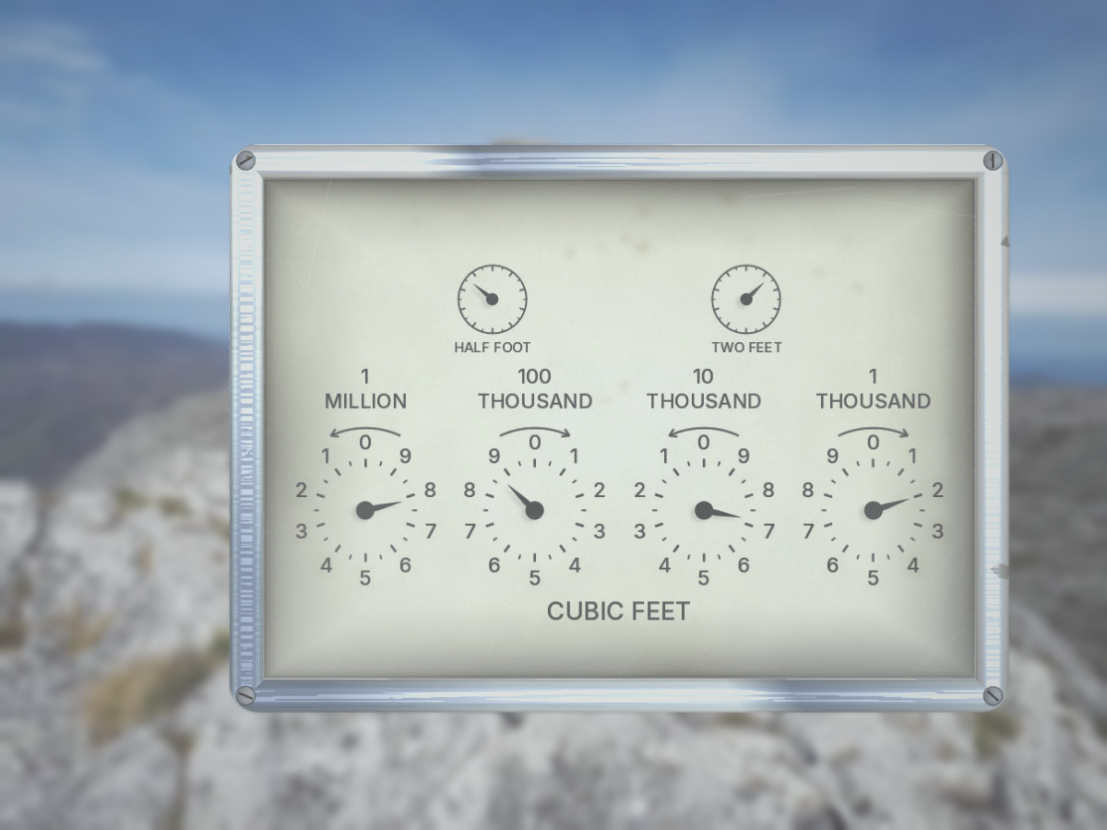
787200 (ft³)
